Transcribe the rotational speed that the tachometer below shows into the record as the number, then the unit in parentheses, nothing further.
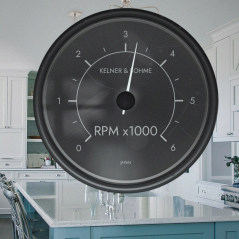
3250 (rpm)
